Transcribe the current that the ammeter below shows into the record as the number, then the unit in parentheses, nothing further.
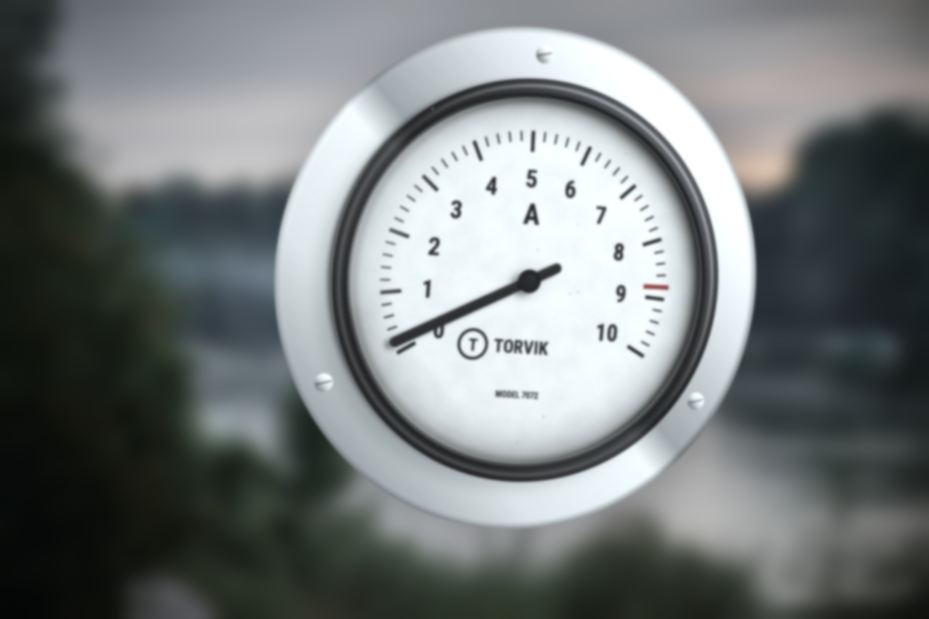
0.2 (A)
